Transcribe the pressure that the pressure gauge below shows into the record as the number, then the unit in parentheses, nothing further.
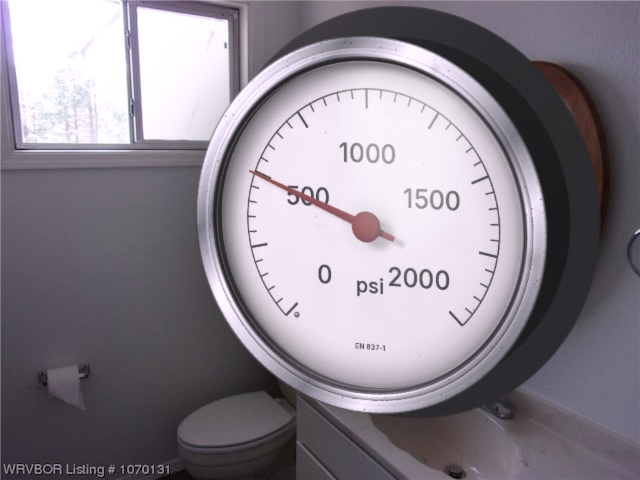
500 (psi)
